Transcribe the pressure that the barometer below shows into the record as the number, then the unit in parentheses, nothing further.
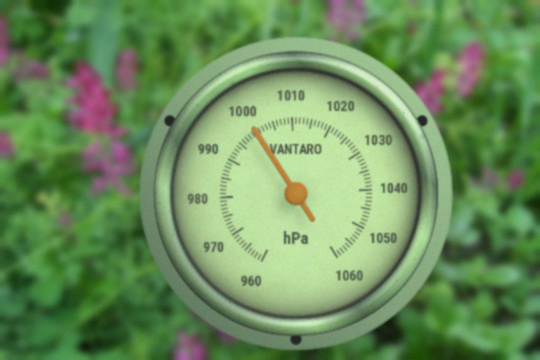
1000 (hPa)
